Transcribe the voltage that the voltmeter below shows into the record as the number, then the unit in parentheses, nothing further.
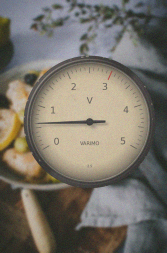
0.6 (V)
